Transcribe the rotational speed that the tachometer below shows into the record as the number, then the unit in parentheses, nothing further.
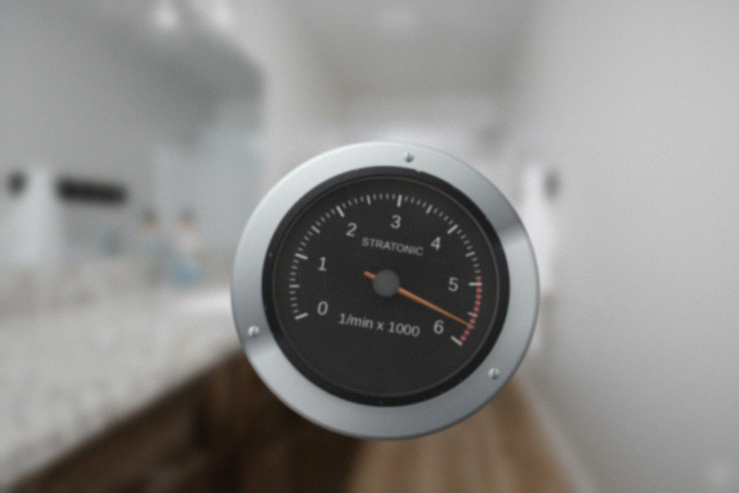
5700 (rpm)
